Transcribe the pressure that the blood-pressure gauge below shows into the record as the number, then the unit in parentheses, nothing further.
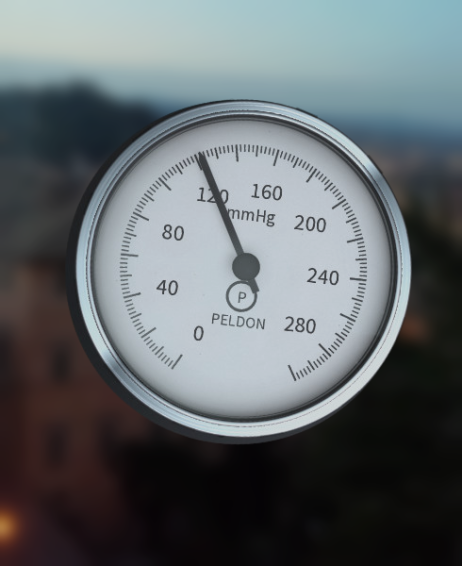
122 (mmHg)
